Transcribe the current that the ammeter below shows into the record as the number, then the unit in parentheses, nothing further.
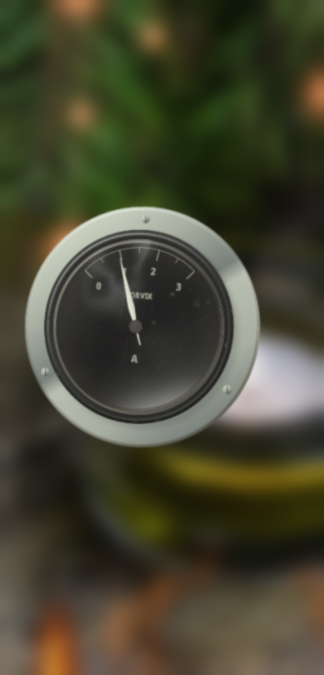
1 (A)
